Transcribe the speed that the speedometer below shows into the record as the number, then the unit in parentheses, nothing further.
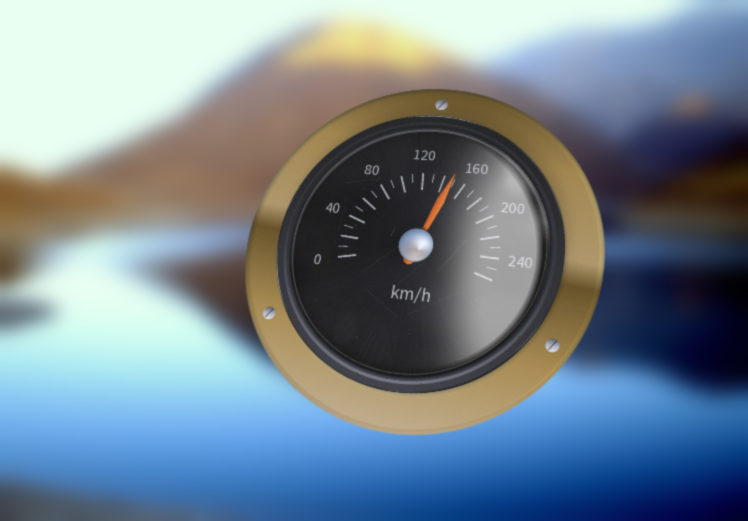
150 (km/h)
